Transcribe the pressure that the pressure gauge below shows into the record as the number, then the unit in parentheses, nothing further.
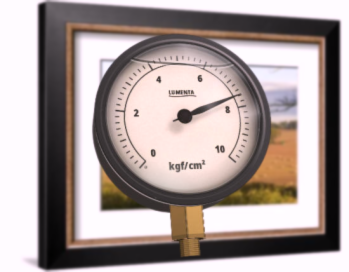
7.6 (kg/cm²)
